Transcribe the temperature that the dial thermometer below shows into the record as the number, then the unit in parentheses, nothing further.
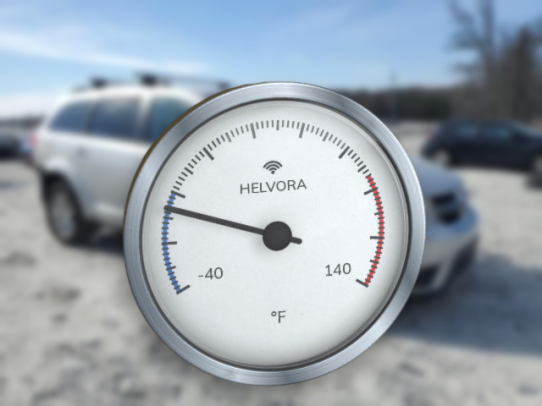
-6 (°F)
